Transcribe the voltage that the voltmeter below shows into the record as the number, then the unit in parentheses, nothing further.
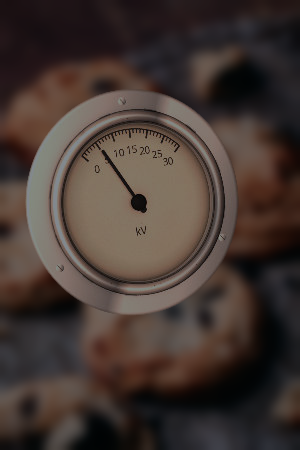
5 (kV)
